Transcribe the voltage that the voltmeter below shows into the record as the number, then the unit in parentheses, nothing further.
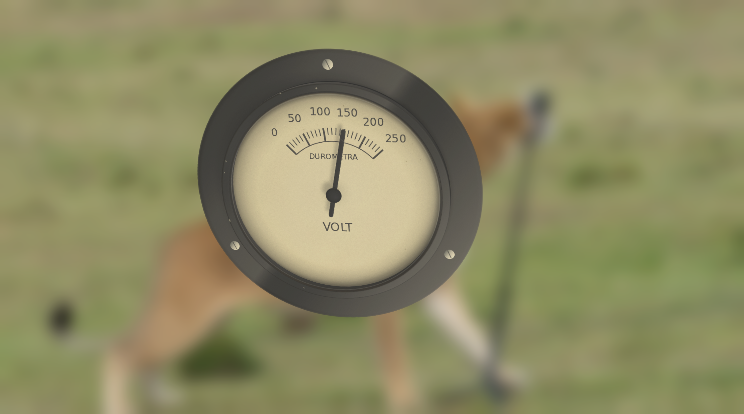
150 (V)
